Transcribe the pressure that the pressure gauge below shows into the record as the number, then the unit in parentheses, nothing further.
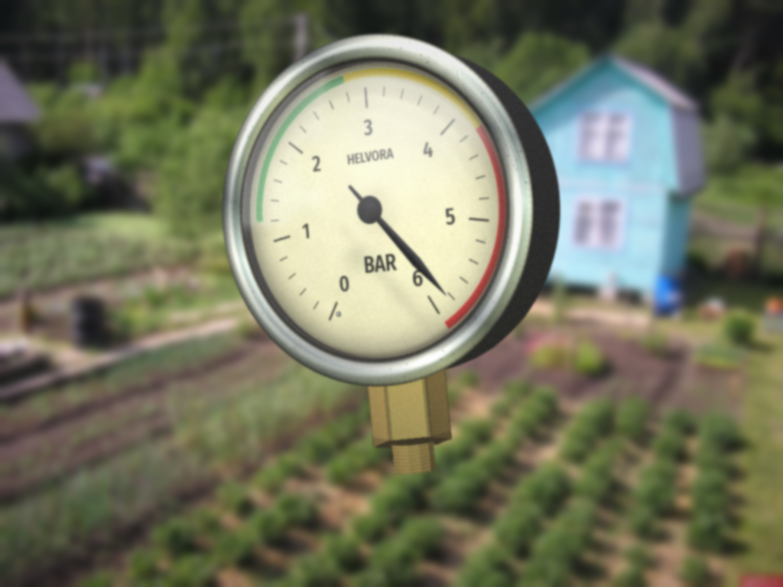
5.8 (bar)
